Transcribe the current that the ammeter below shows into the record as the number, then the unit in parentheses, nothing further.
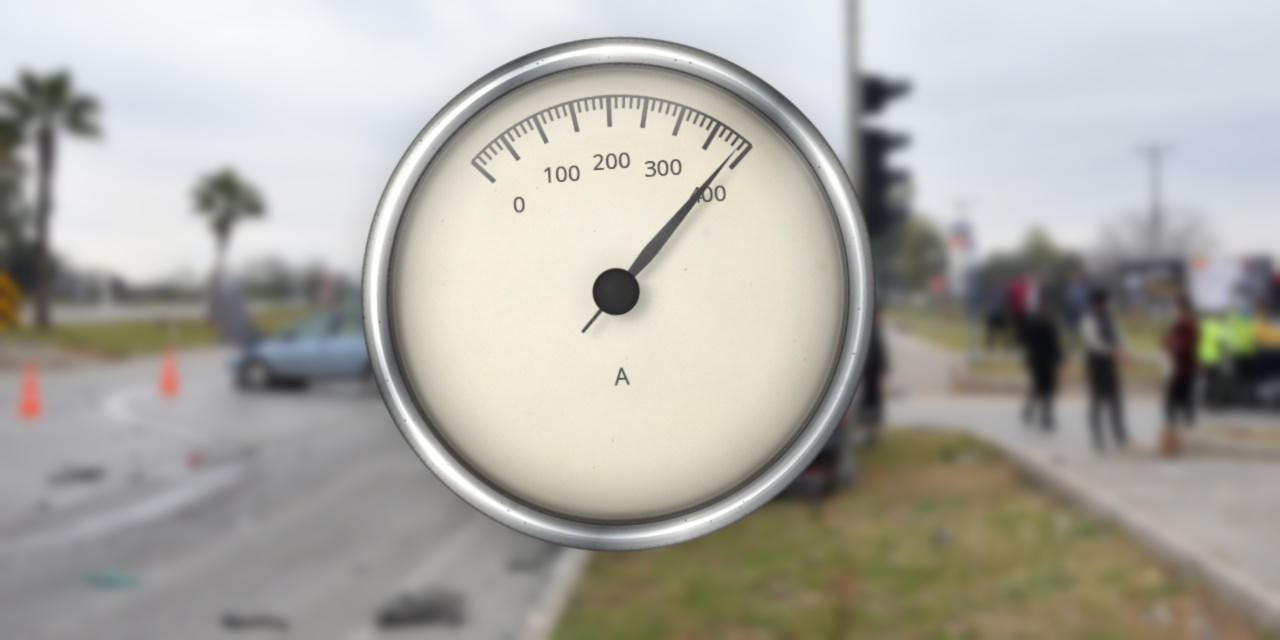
390 (A)
